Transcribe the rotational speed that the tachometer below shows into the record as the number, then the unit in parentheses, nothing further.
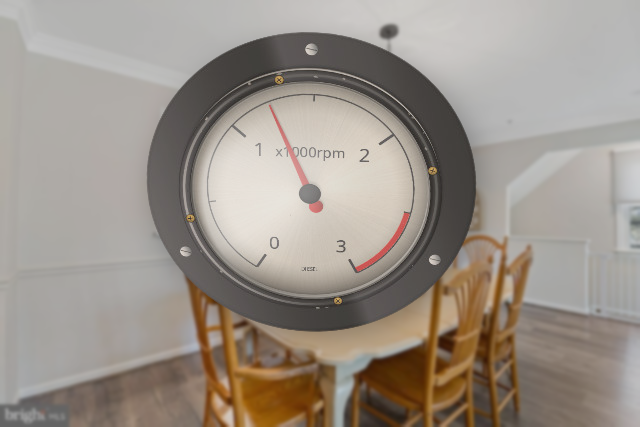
1250 (rpm)
